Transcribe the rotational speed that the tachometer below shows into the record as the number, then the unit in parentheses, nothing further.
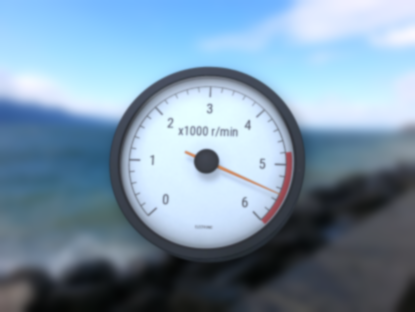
5500 (rpm)
